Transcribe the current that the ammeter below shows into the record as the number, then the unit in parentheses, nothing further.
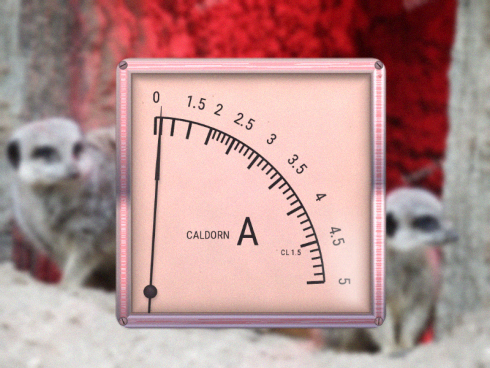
0.5 (A)
